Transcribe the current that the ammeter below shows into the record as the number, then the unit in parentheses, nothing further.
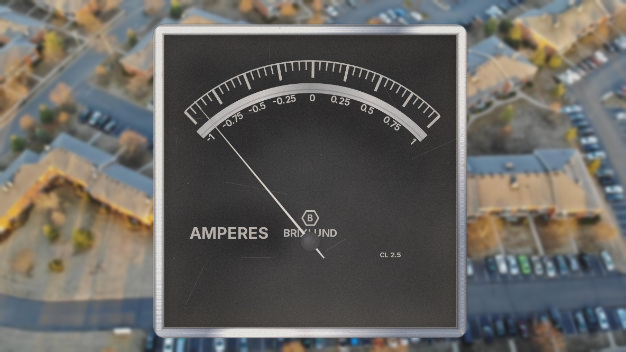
-0.9 (A)
